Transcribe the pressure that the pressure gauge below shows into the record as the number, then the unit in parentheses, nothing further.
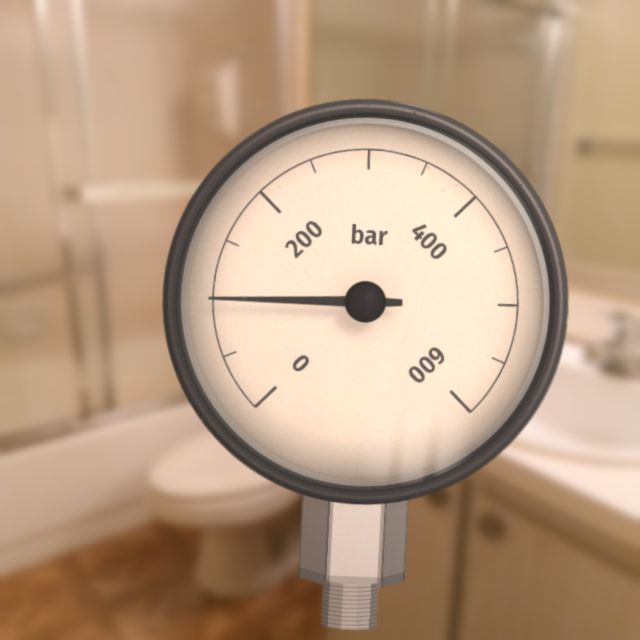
100 (bar)
